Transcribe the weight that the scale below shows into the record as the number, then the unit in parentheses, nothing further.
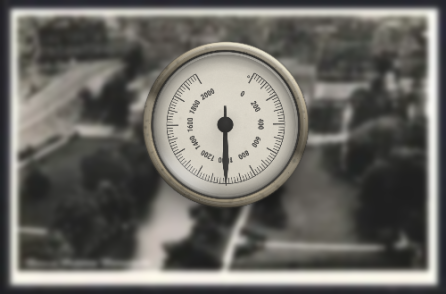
1000 (g)
